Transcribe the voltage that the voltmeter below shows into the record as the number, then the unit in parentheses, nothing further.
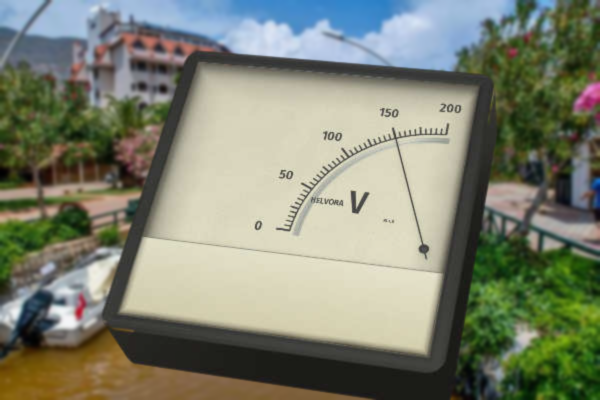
150 (V)
